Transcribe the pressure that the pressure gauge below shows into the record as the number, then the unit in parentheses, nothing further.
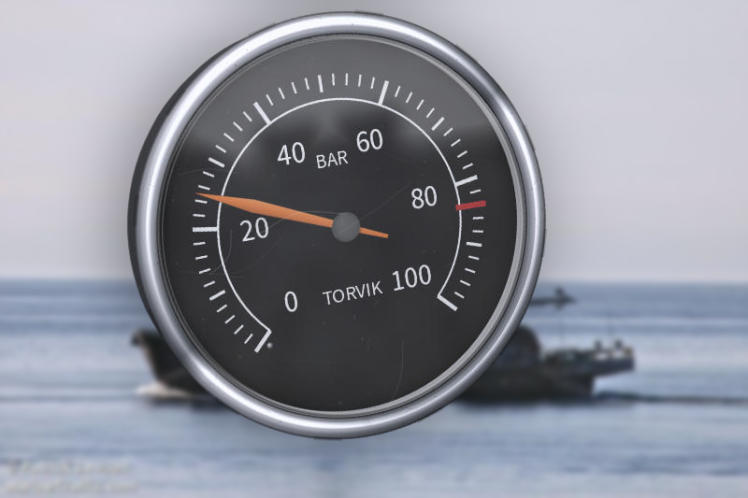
25 (bar)
